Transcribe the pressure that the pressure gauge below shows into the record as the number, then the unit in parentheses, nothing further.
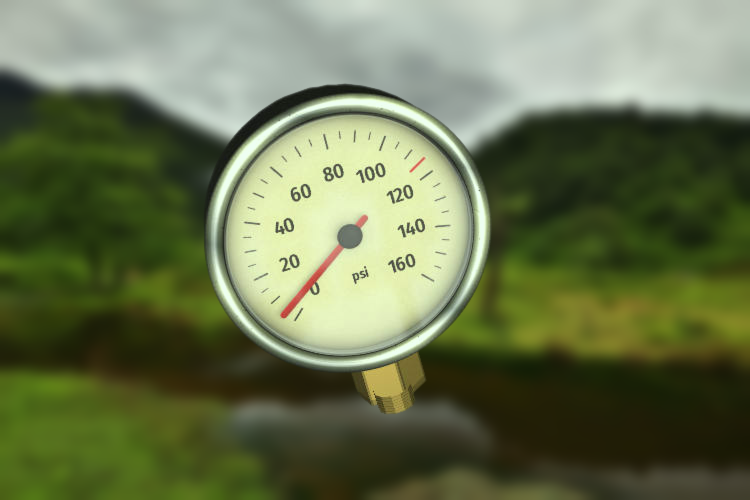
5 (psi)
